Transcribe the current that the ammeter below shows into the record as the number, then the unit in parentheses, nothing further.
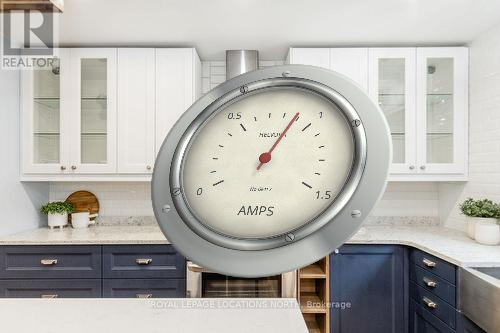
0.9 (A)
